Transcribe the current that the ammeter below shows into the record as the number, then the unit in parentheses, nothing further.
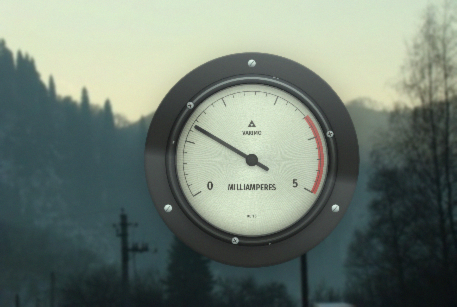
1.3 (mA)
